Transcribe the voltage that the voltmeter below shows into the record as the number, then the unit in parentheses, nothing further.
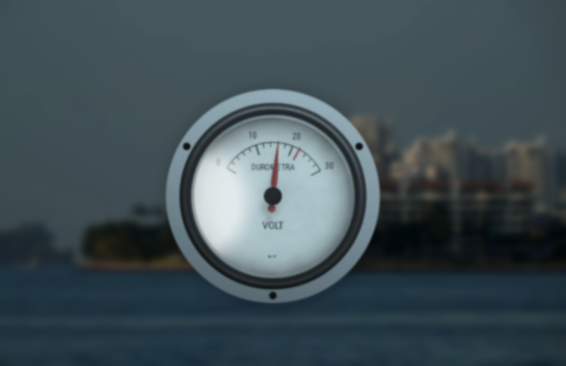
16 (V)
